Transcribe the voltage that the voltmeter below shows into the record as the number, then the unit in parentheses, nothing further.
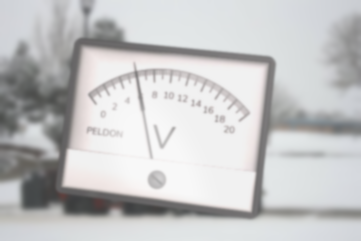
6 (V)
